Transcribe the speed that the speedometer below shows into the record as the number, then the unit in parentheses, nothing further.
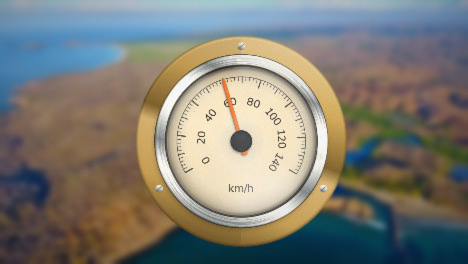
60 (km/h)
